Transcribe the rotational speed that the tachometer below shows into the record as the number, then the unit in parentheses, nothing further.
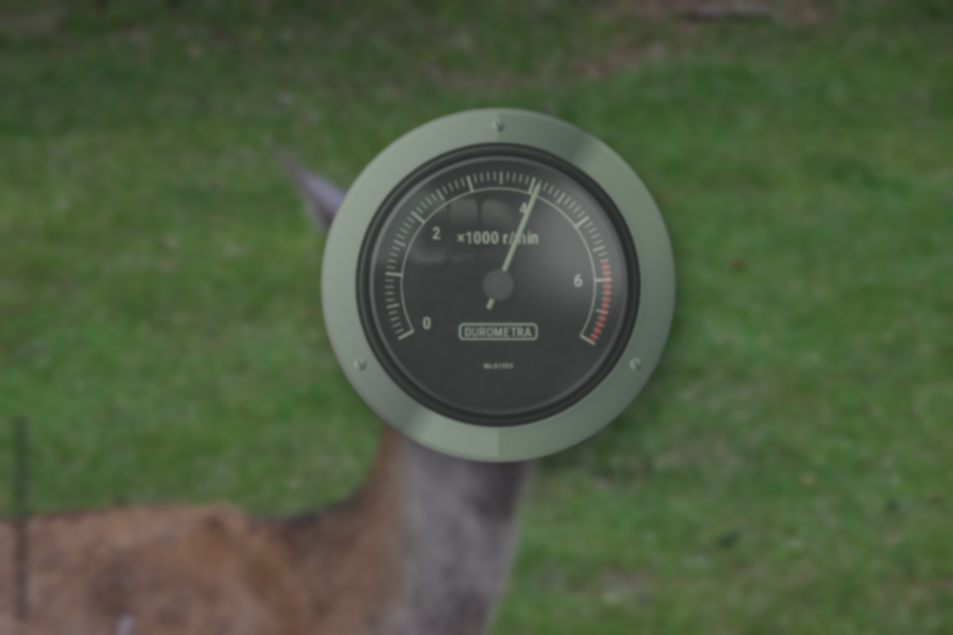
4100 (rpm)
